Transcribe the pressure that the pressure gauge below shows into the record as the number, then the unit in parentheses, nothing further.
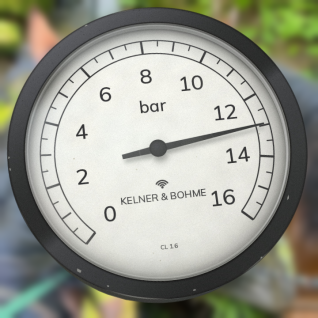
13 (bar)
